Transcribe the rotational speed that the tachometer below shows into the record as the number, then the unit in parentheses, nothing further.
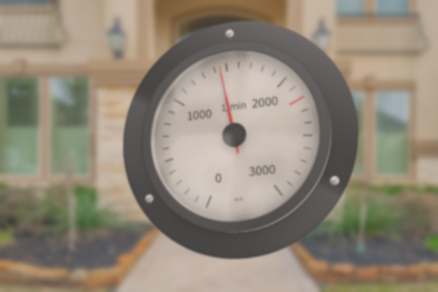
1450 (rpm)
